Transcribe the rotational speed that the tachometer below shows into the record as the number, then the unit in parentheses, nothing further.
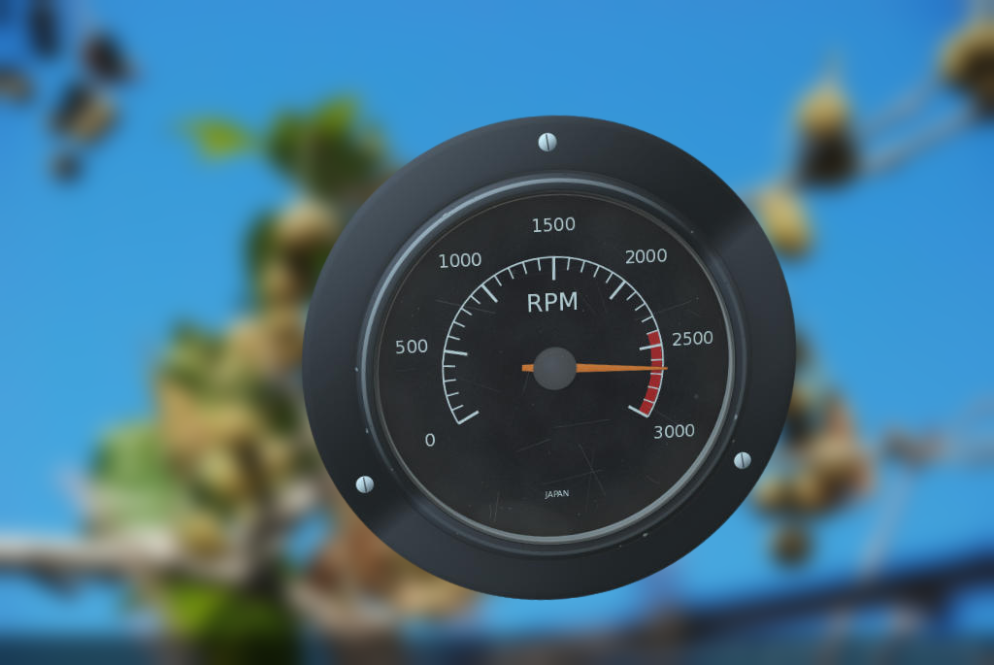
2650 (rpm)
